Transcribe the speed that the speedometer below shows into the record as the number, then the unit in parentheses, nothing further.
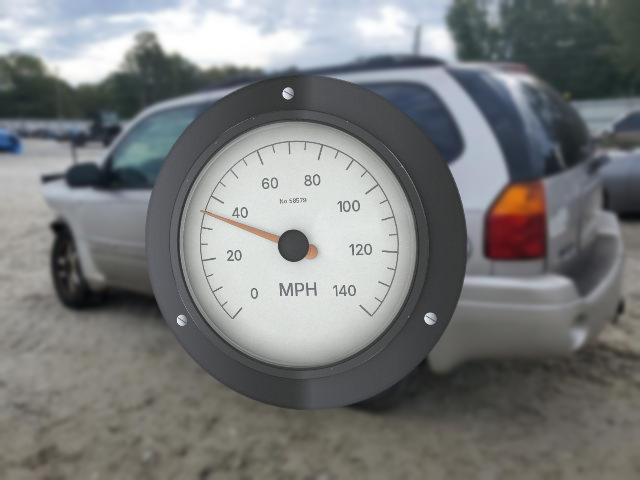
35 (mph)
